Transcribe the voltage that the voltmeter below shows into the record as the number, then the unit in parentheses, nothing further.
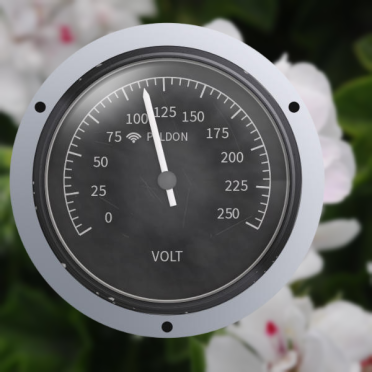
112.5 (V)
